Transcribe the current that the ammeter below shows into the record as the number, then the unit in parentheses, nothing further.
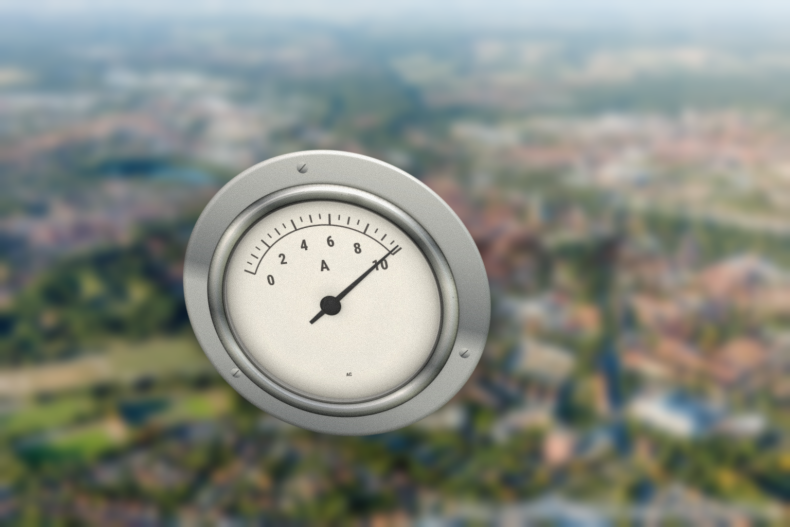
9.75 (A)
